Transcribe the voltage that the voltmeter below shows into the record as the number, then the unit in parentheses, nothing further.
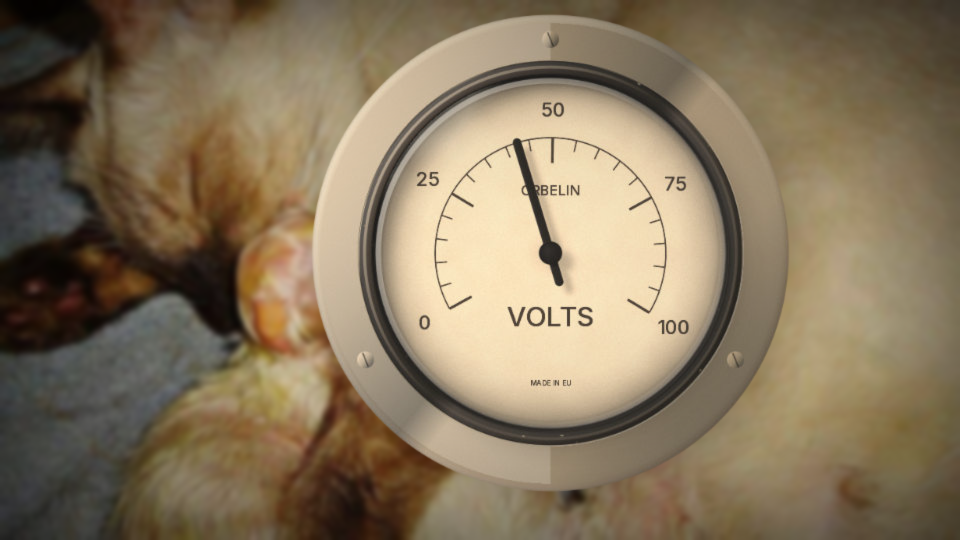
42.5 (V)
